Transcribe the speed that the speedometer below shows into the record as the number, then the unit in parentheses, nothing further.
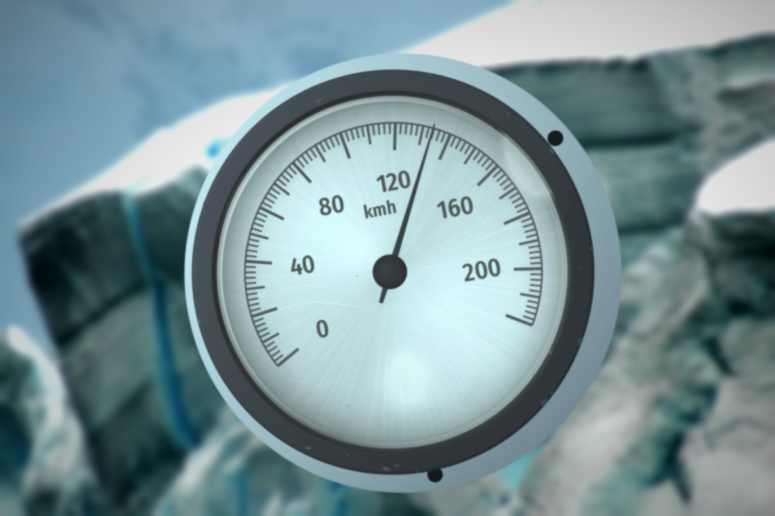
134 (km/h)
